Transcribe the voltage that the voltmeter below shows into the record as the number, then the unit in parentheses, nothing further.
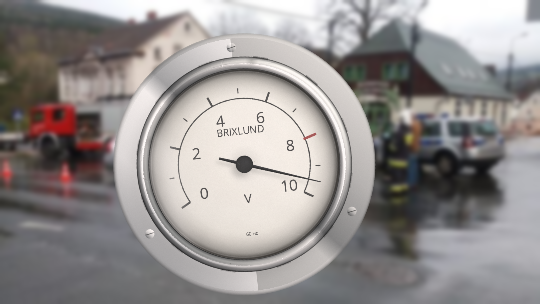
9.5 (V)
